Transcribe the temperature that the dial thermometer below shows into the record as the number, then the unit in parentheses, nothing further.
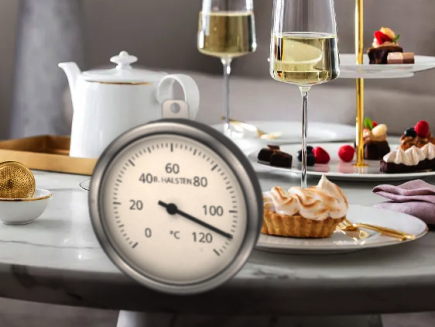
110 (°C)
